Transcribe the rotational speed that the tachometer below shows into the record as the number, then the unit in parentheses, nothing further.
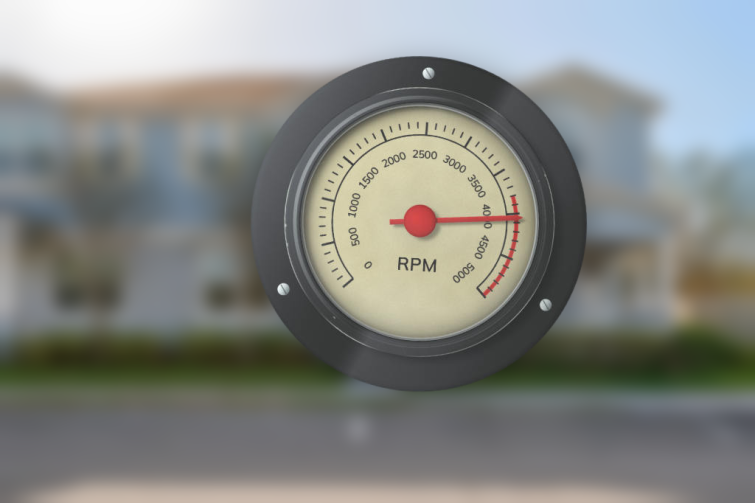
4050 (rpm)
